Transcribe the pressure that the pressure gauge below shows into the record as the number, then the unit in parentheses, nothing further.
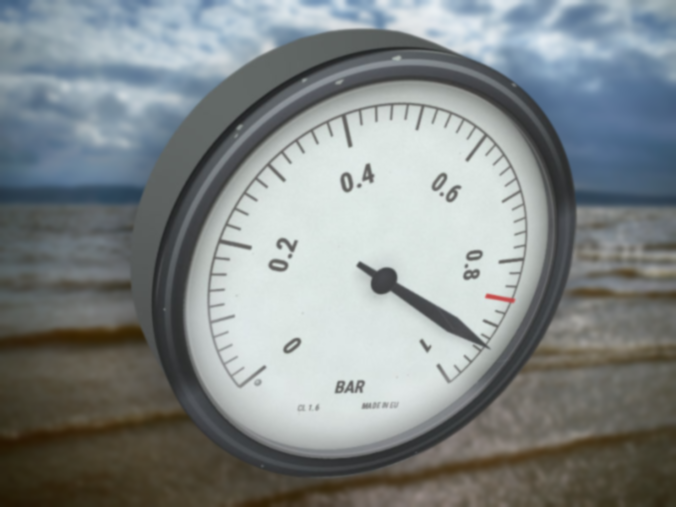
0.93 (bar)
